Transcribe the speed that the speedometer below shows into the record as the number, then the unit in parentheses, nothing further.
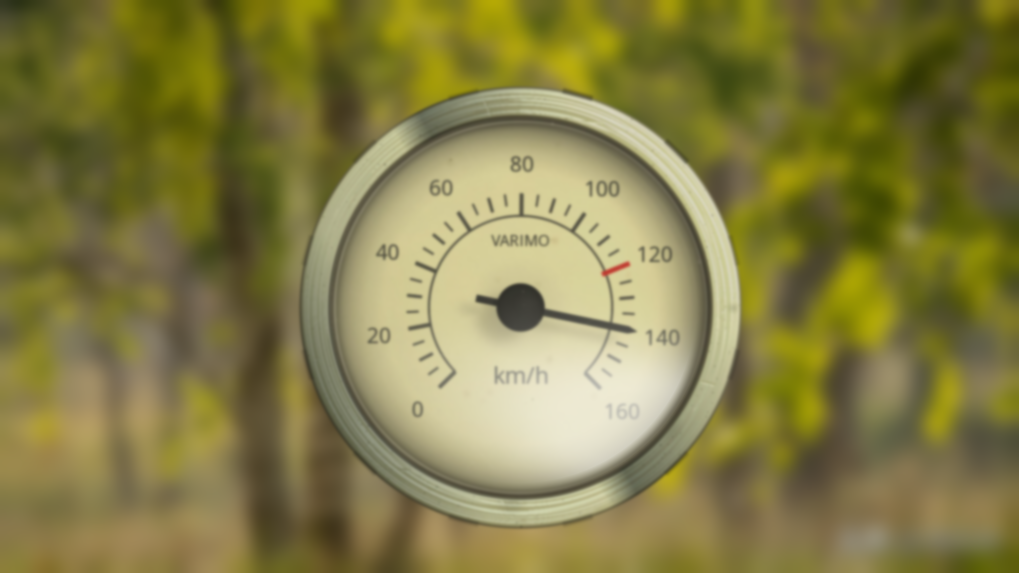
140 (km/h)
